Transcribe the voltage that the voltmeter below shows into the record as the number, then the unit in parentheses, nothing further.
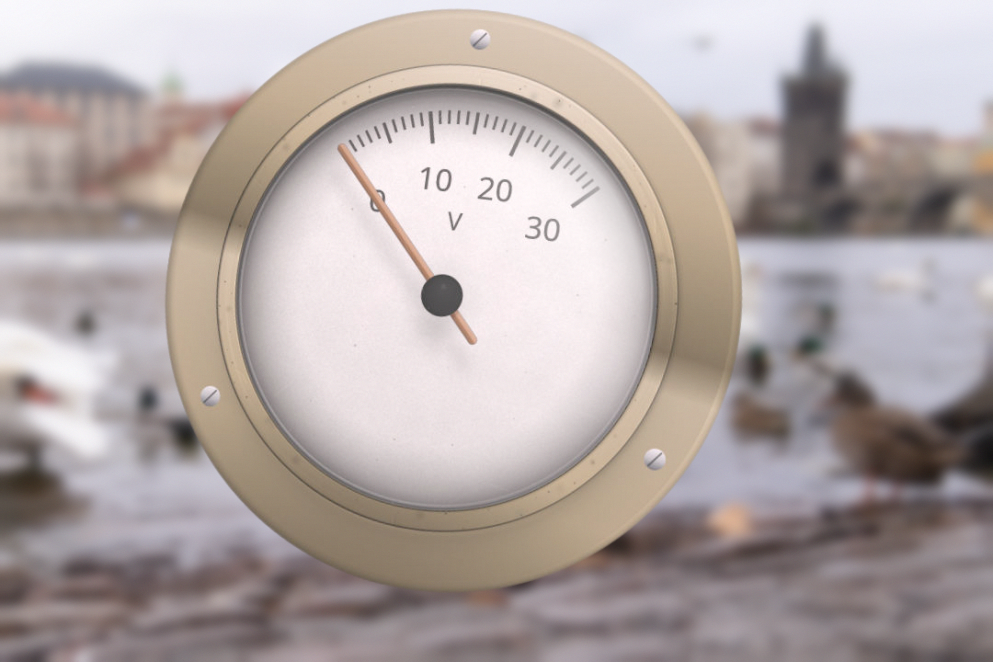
0 (V)
